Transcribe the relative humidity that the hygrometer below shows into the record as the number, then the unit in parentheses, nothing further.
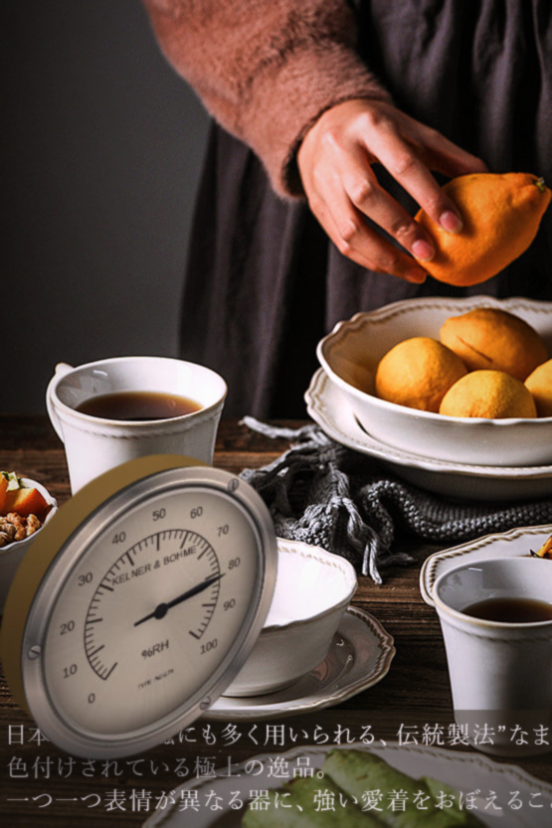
80 (%)
